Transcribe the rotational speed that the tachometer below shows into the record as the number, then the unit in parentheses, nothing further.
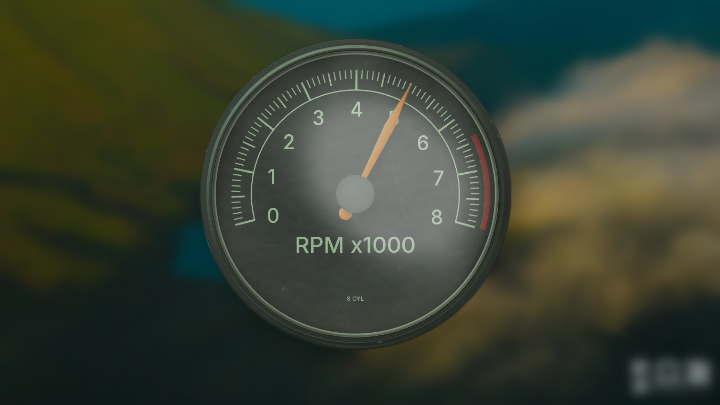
5000 (rpm)
